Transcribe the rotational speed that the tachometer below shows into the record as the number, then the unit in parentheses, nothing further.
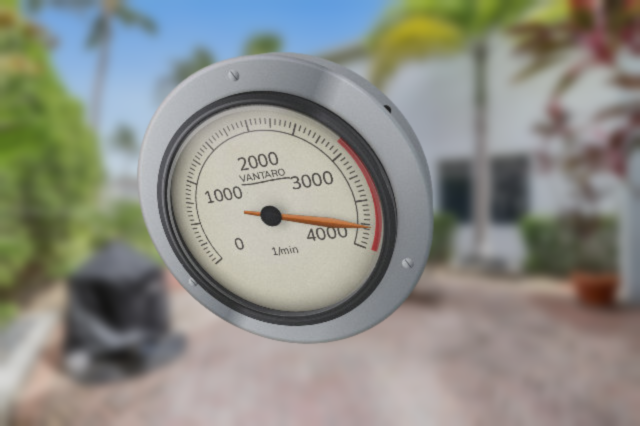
3750 (rpm)
